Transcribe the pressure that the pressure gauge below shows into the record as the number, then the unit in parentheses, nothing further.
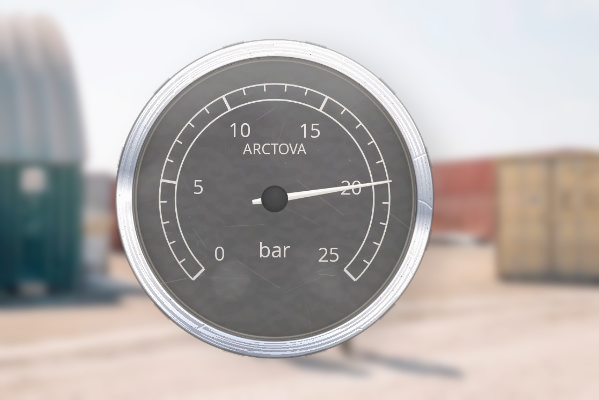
20 (bar)
